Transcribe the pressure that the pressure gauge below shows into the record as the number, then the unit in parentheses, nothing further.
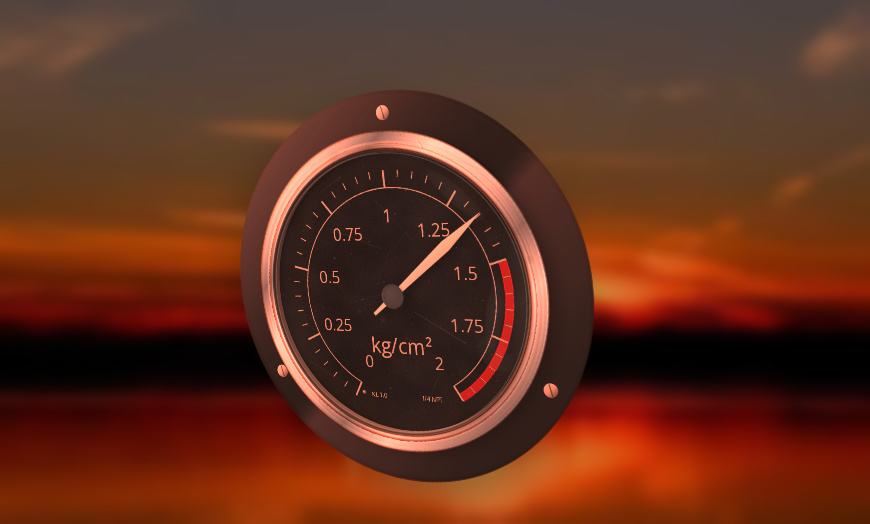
1.35 (kg/cm²)
